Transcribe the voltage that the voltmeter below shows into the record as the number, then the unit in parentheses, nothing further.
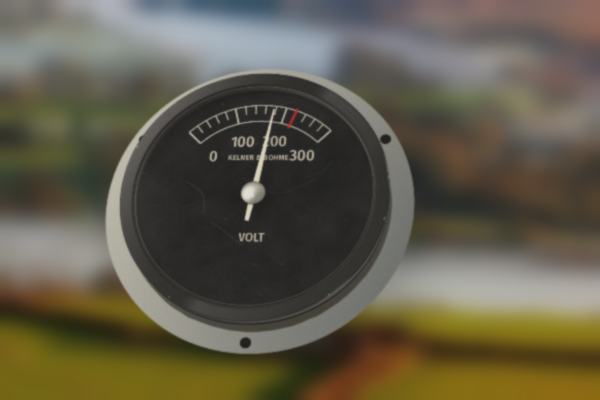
180 (V)
